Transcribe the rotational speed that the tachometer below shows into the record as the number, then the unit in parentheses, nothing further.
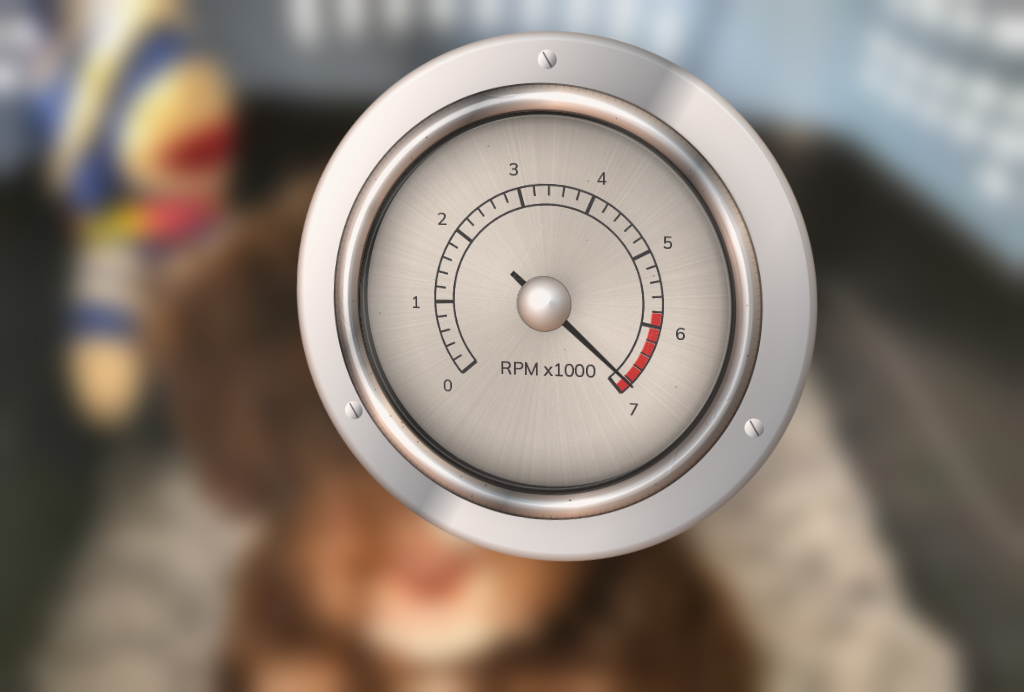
6800 (rpm)
